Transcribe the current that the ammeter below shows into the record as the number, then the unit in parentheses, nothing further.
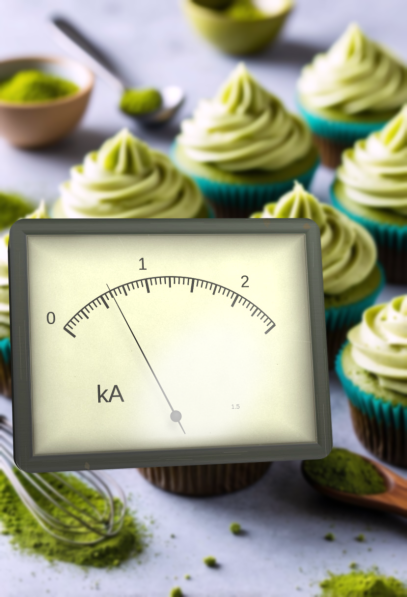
0.6 (kA)
